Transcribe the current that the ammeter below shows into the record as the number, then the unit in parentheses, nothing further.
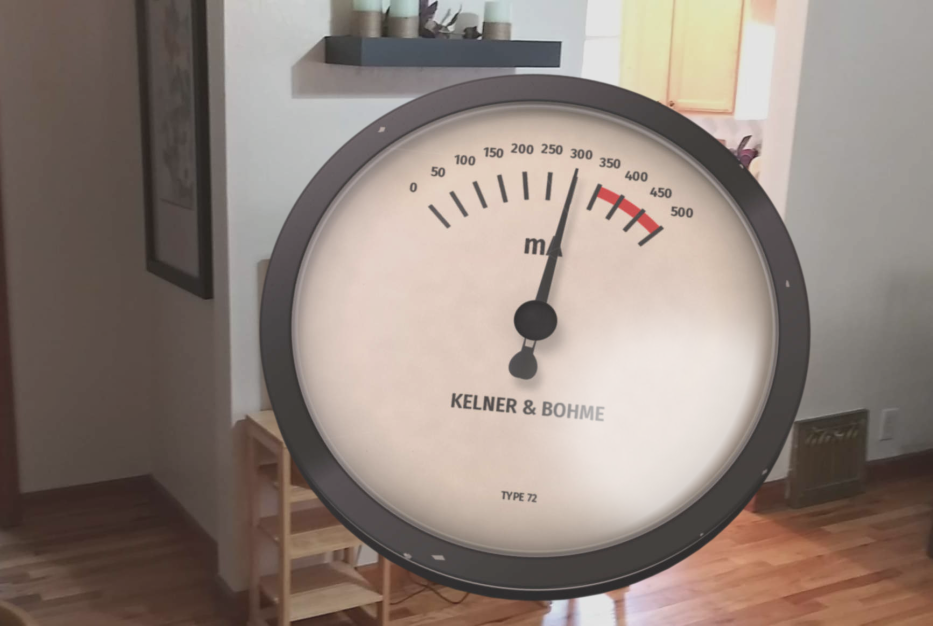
300 (mA)
